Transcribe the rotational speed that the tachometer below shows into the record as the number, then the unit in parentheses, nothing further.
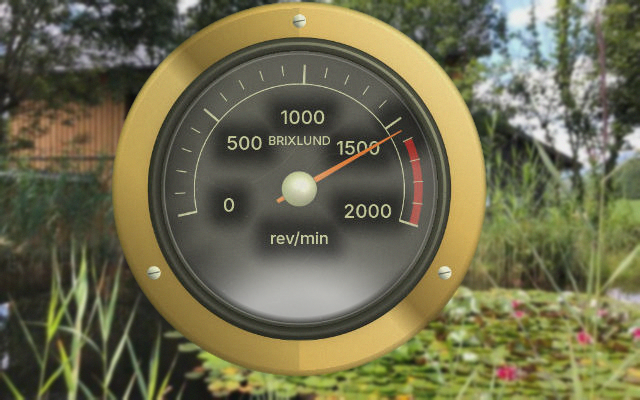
1550 (rpm)
